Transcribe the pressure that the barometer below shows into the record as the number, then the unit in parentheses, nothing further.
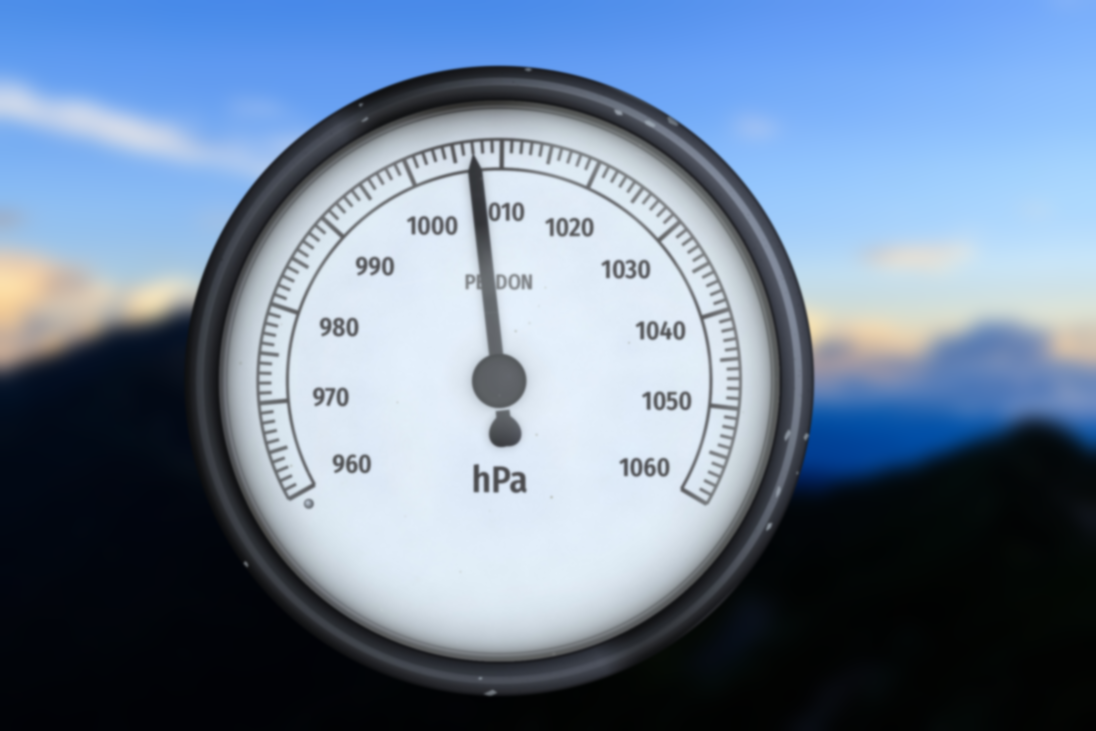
1007 (hPa)
